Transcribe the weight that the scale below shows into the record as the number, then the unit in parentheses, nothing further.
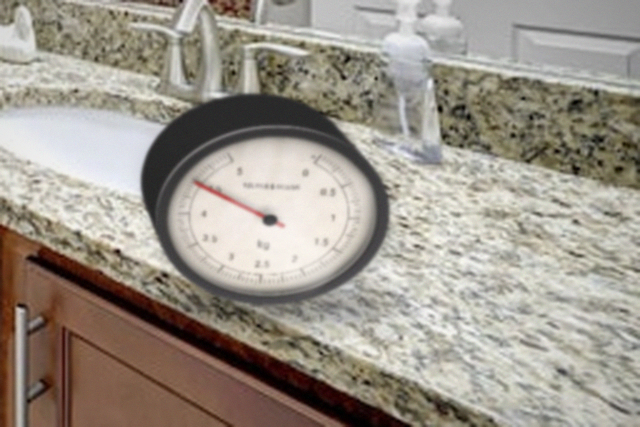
4.5 (kg)
